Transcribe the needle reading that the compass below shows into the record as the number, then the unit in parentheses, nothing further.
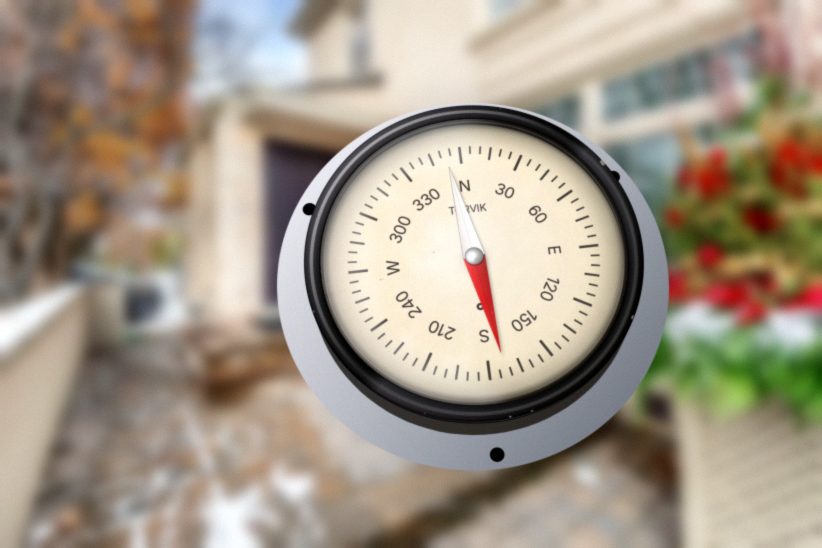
172.5 (°)
